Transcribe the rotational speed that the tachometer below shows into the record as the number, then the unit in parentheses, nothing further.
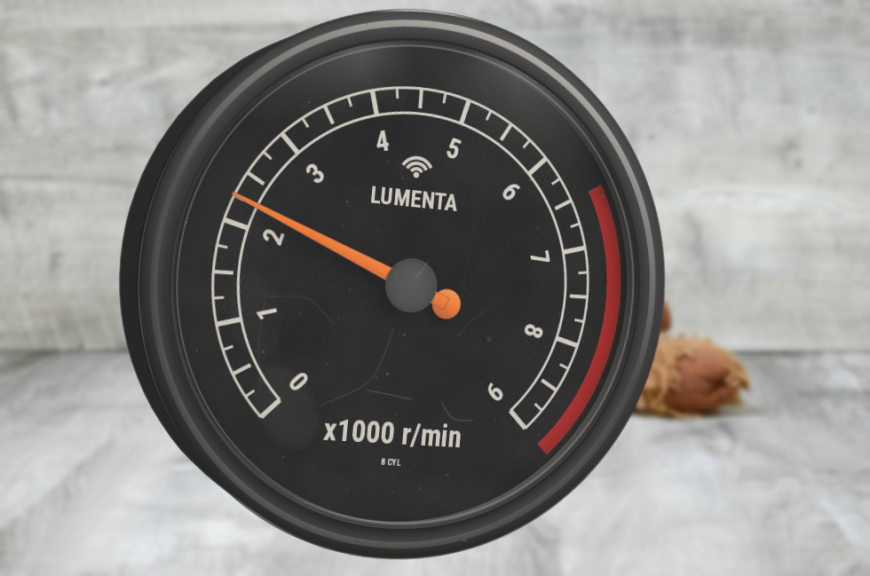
2250 (rpm)
